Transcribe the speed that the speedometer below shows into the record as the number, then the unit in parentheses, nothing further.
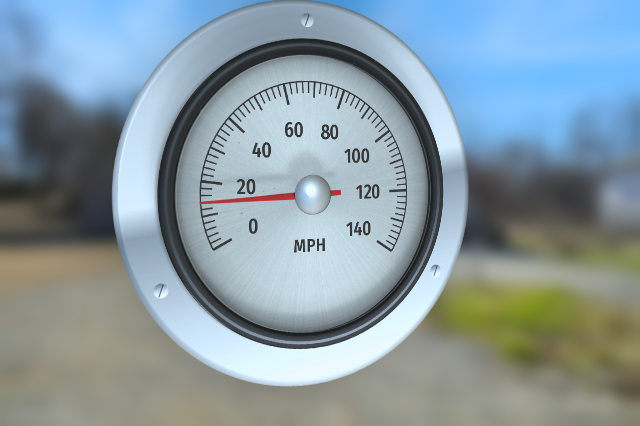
14 (mph)
